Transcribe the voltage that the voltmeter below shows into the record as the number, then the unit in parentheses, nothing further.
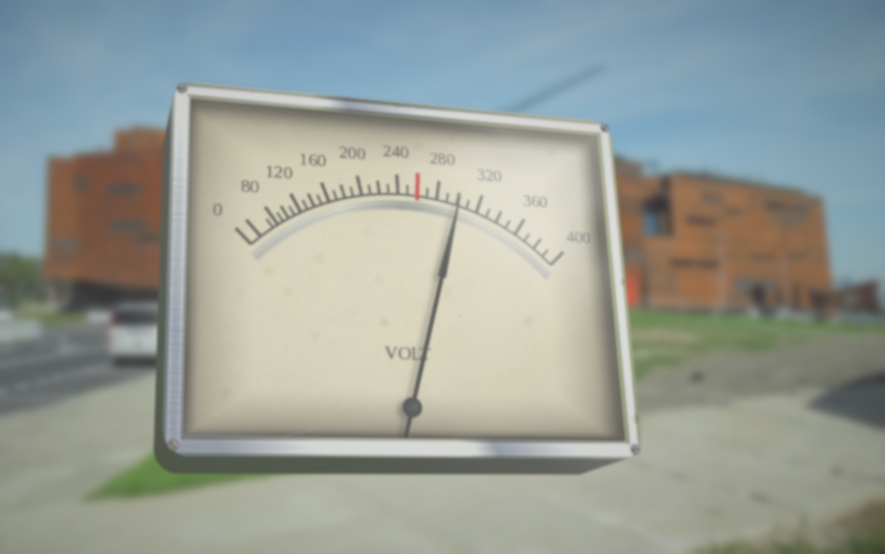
300 (V)
